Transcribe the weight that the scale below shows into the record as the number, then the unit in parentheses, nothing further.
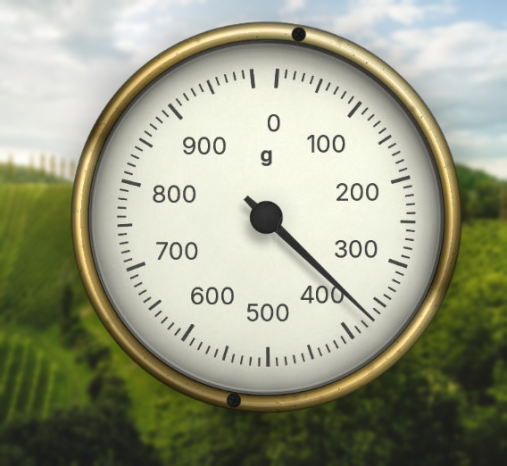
370 (g)
